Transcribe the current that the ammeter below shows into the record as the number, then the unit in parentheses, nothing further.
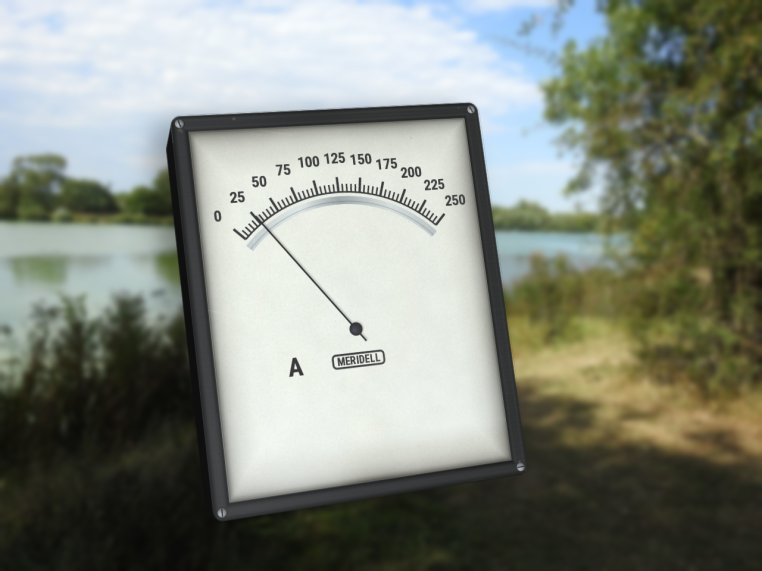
25 (A)
